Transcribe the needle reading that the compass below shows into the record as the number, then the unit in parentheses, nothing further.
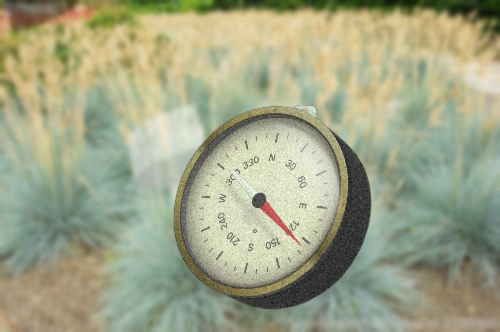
125 (°)
